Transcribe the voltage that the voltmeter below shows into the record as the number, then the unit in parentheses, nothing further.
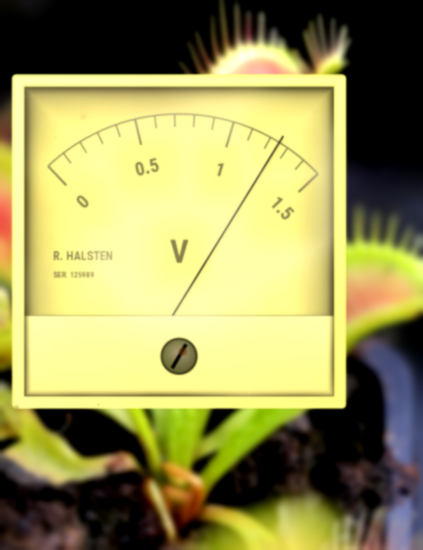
1.25 (V)
